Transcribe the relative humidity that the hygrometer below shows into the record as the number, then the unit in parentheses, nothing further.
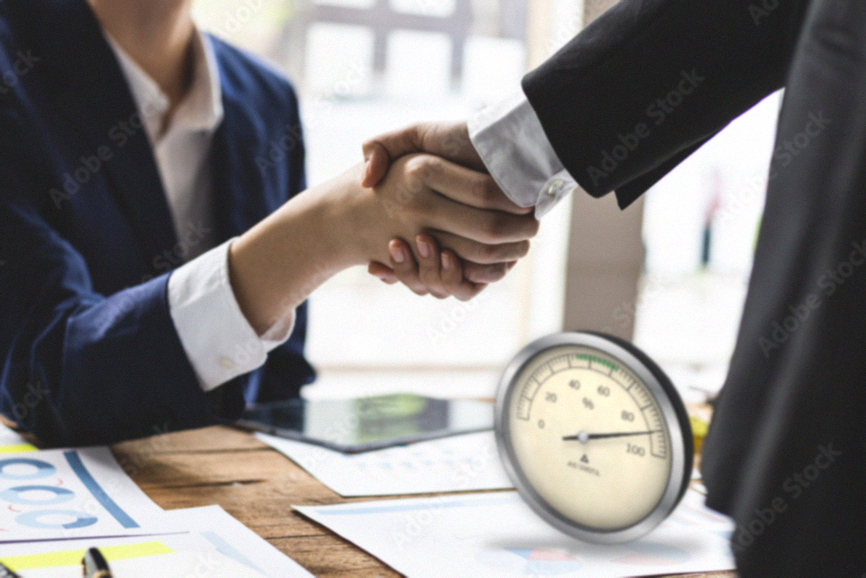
90 (%)
